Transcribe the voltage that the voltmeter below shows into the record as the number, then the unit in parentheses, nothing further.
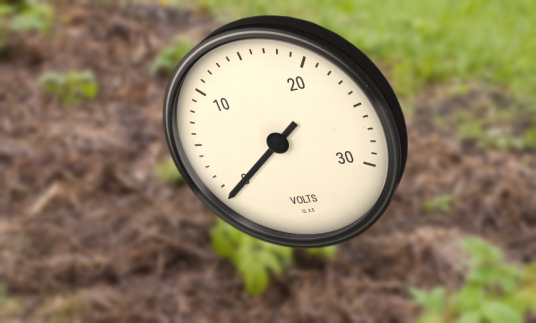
0 (V)
